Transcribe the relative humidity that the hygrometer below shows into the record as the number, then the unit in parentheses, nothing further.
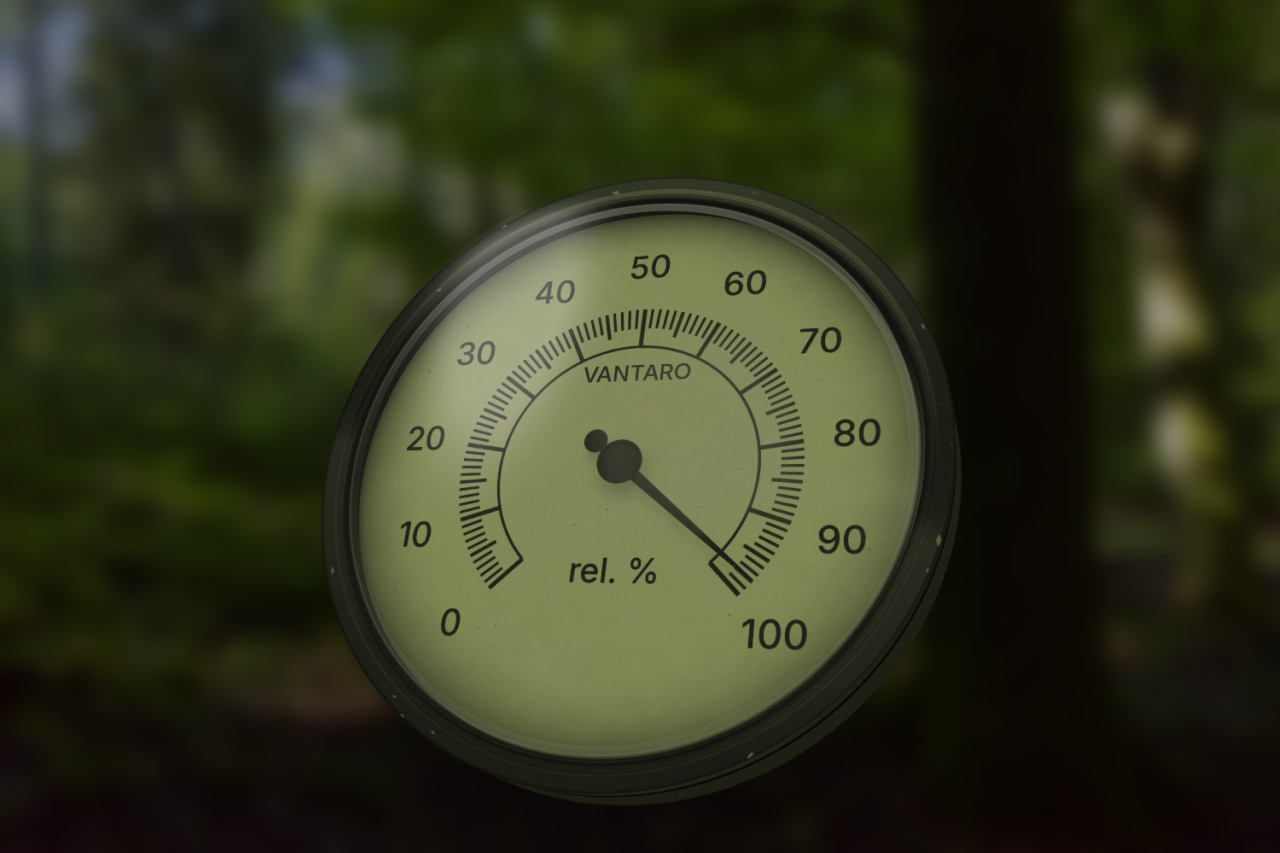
98 (%)
